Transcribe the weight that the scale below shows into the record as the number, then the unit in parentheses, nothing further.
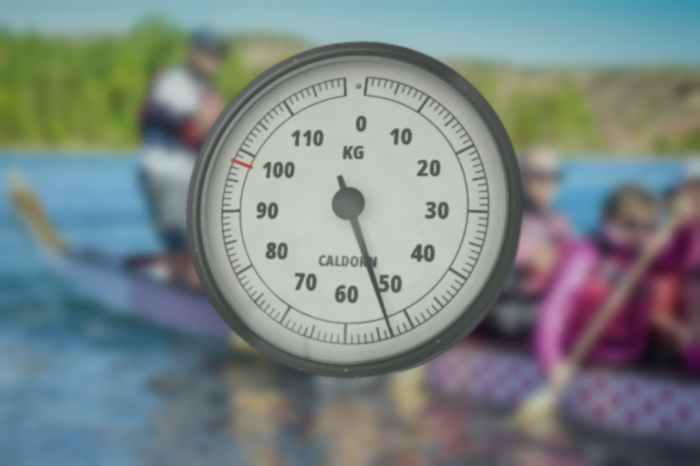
53 (kg)
